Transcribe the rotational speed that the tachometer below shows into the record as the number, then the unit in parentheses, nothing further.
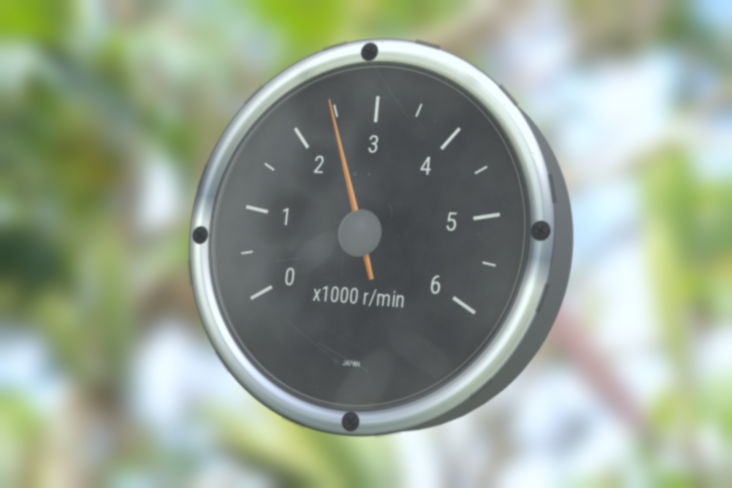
2500 (rpm)
